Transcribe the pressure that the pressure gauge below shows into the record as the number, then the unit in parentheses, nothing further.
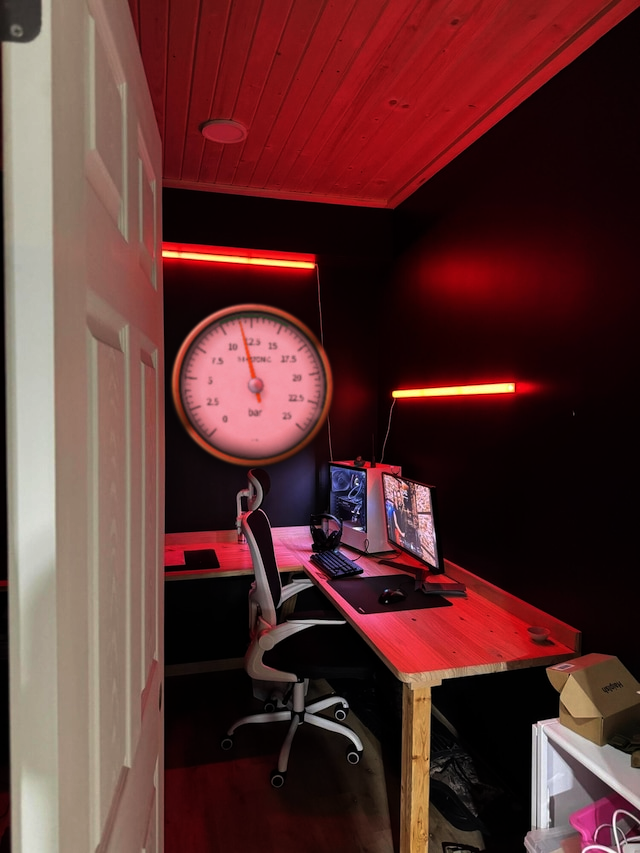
11.5 (bar)
